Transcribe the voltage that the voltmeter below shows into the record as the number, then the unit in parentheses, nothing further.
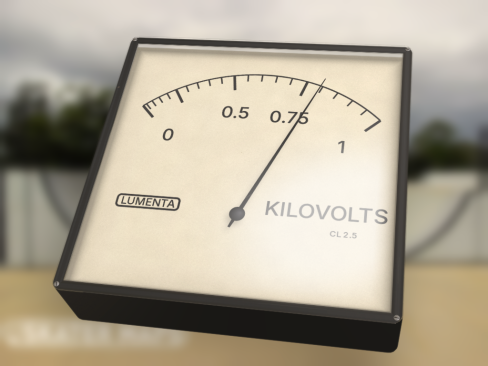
0.8 (kV)
